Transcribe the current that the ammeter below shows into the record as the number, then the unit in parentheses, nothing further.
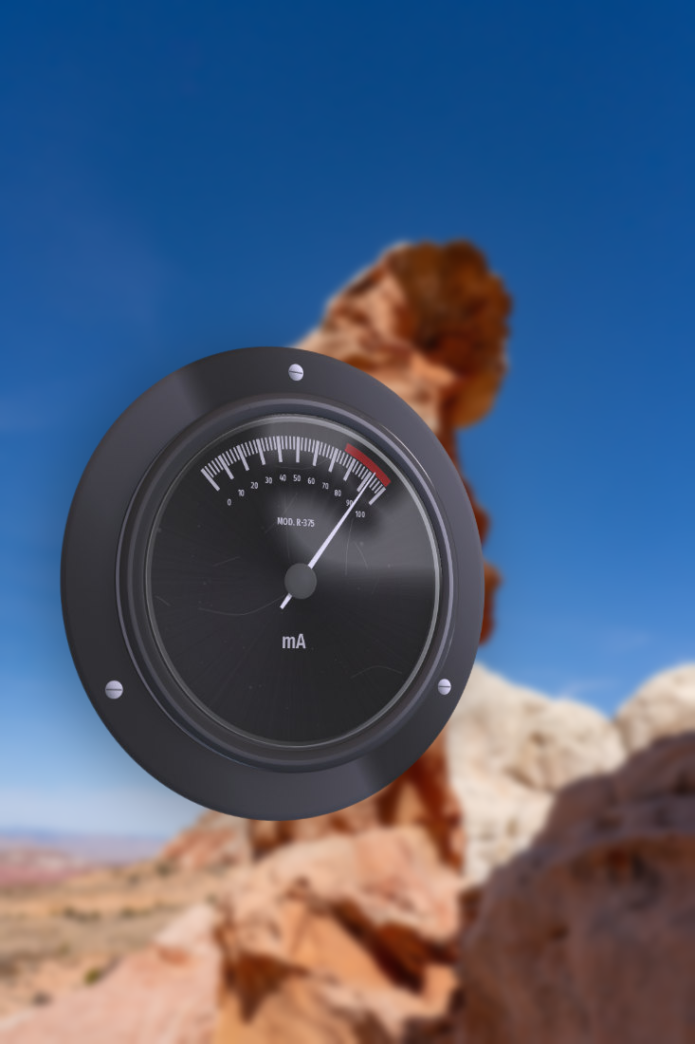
90 (mA)
